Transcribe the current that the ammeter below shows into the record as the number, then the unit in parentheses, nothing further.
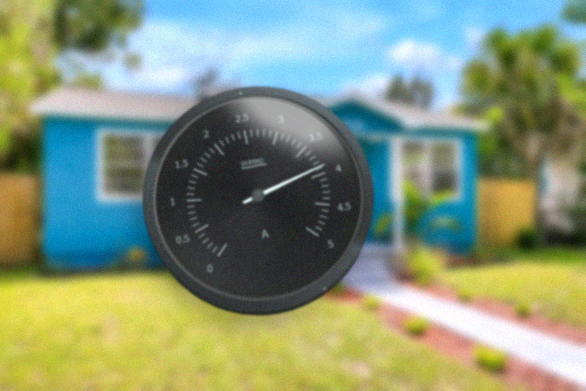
3.9 (A)
